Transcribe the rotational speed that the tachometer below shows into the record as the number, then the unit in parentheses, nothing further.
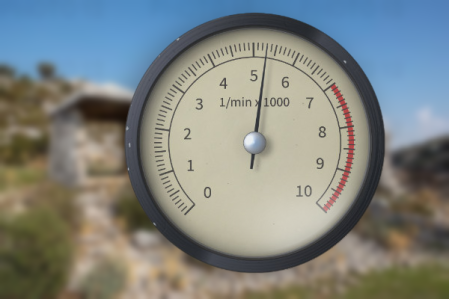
5300 (rpm)
